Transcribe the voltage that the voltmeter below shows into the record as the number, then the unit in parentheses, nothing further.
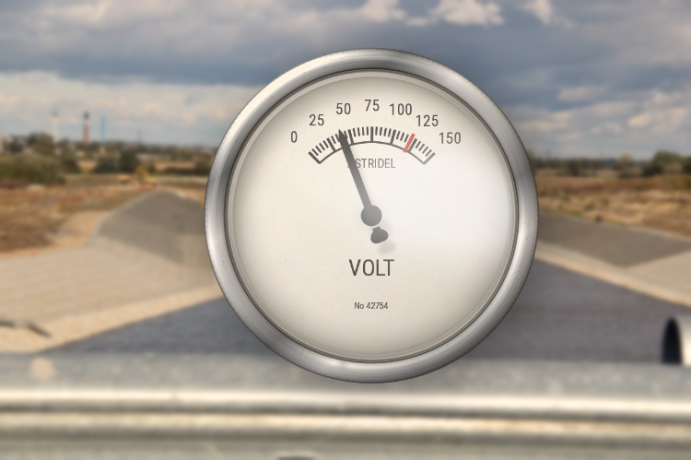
40 (V)
